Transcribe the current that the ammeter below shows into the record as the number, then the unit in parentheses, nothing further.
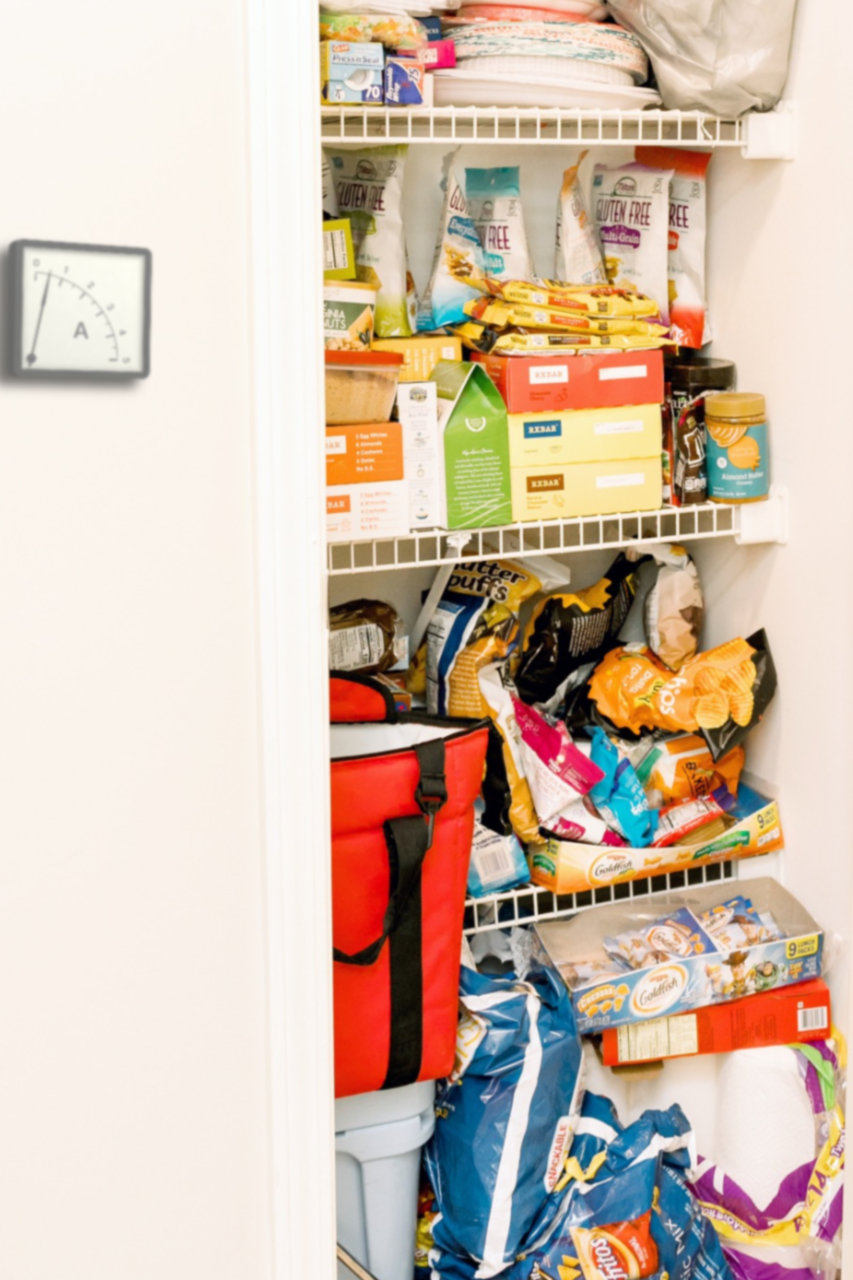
0.5 (A)
